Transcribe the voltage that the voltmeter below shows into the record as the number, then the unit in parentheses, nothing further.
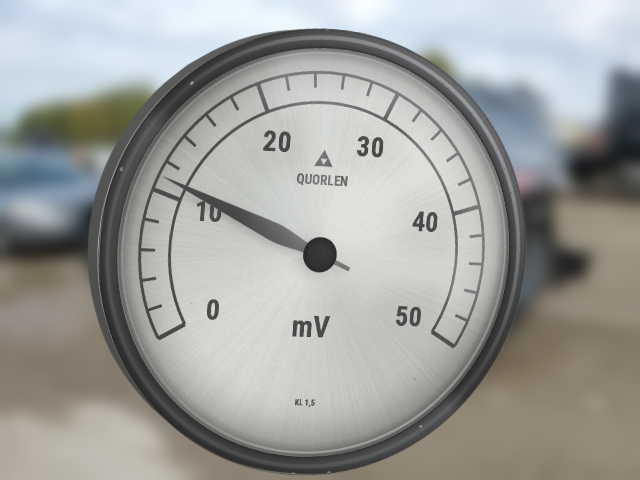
11 (mV)
